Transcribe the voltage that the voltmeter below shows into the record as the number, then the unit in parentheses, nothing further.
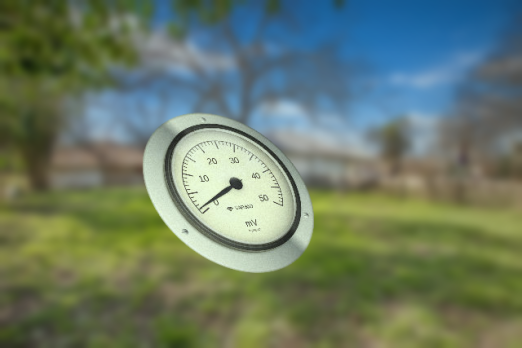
1 (mV)
